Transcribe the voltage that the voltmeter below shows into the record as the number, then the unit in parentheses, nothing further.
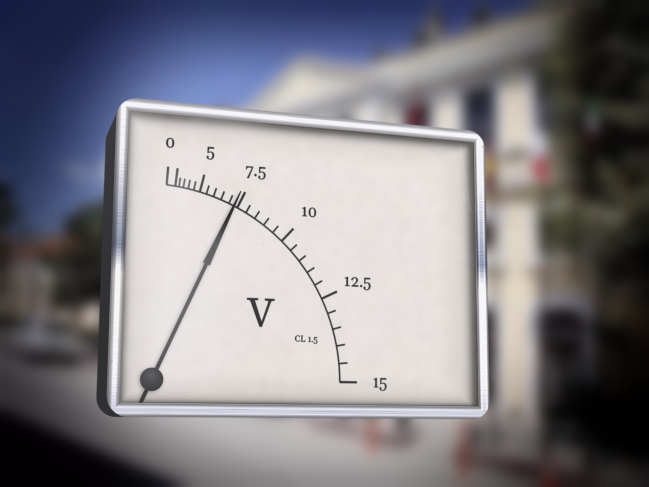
7.25 (V)
